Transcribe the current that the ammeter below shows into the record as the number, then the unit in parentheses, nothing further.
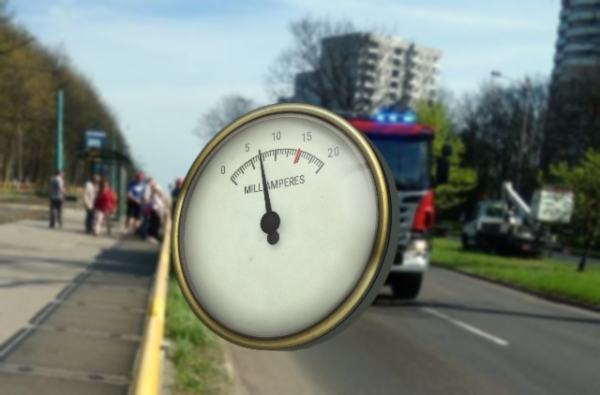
7.5 (mA)
